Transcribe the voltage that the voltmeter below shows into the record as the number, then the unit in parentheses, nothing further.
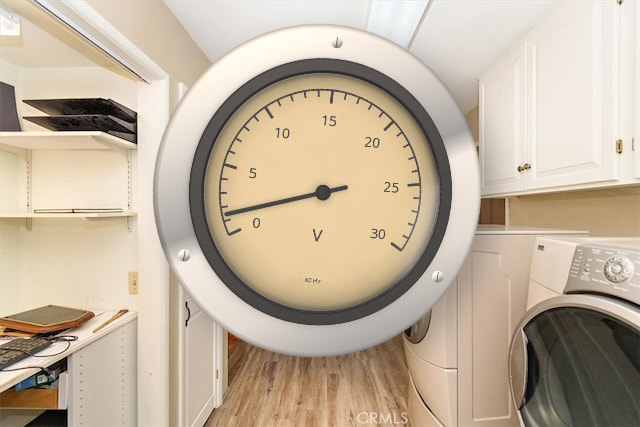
1.5 (V)
